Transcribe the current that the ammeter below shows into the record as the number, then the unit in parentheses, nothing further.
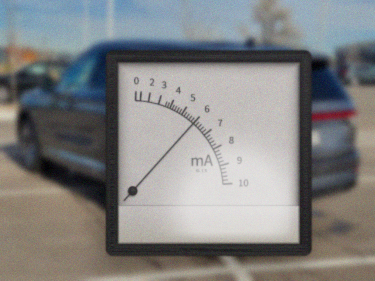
6 (mA)
